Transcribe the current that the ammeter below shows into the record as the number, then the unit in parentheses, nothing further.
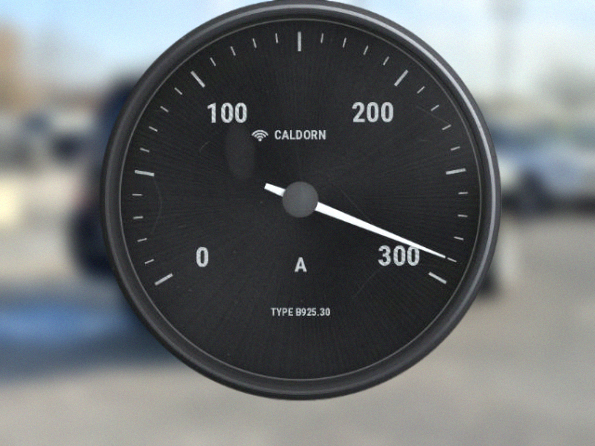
290 (A)
